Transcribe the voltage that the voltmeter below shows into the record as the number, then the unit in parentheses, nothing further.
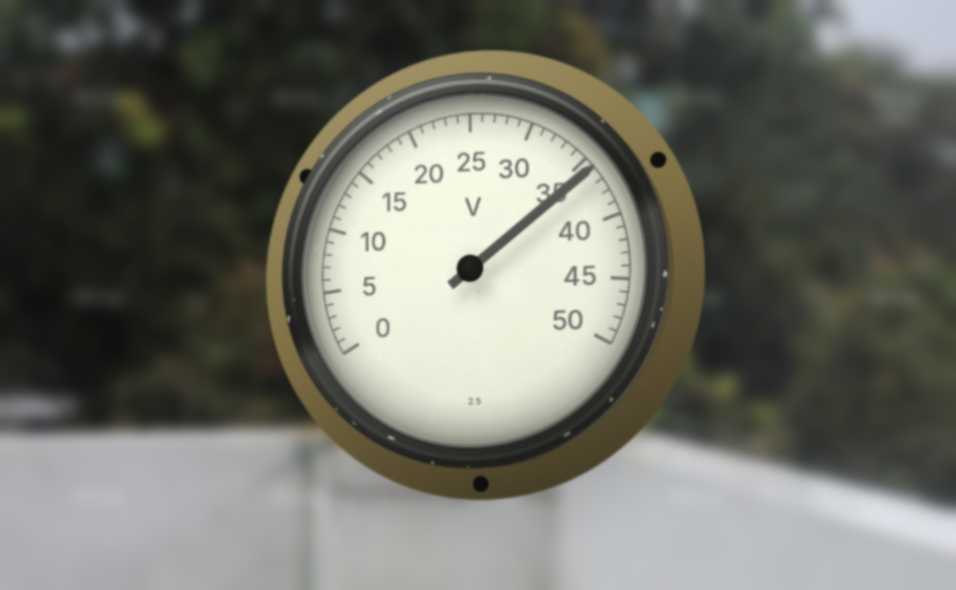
36 (V)
